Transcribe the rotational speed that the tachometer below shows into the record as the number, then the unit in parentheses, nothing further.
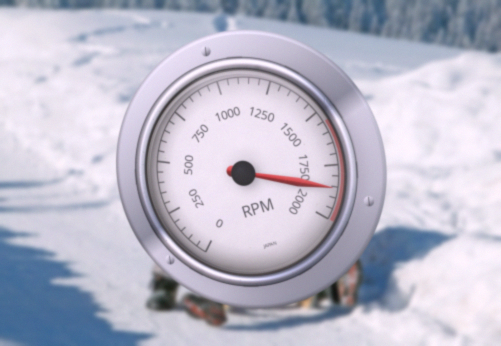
1850 (rpm)
